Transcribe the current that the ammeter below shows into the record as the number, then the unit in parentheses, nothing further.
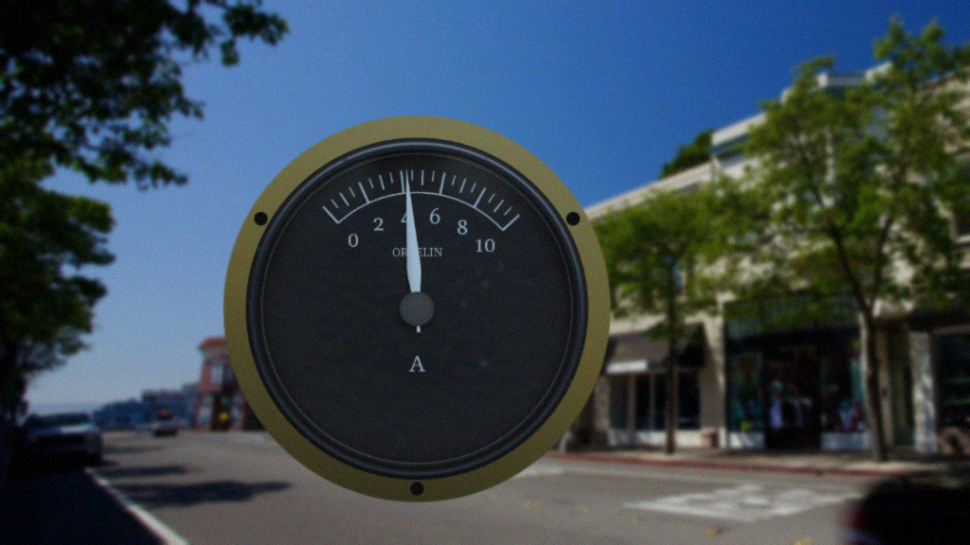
4.25 (A)
